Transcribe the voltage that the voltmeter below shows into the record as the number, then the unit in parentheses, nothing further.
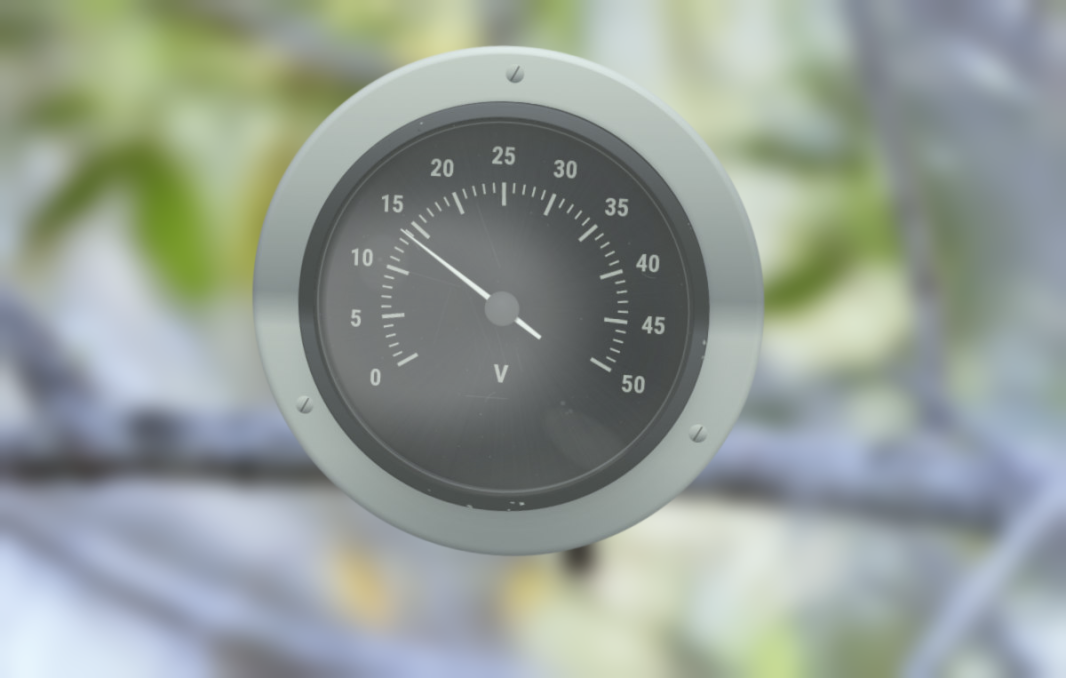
14 (V)
